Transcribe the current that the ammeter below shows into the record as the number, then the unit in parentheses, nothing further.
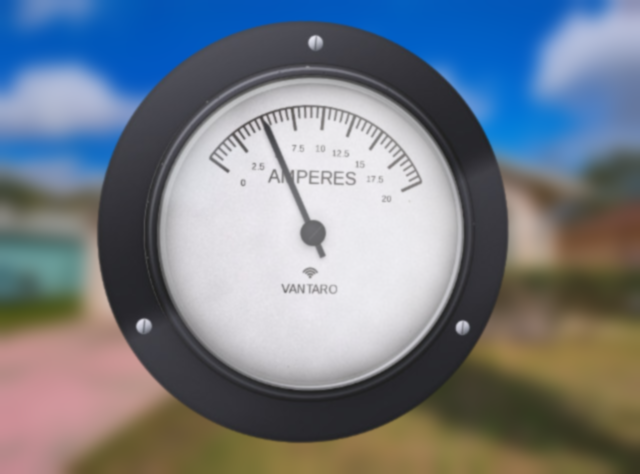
5 (A)
